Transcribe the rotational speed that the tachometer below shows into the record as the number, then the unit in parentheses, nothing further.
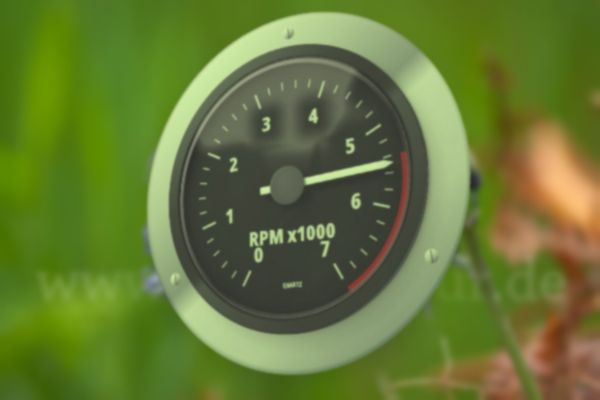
5500 (rpm)
